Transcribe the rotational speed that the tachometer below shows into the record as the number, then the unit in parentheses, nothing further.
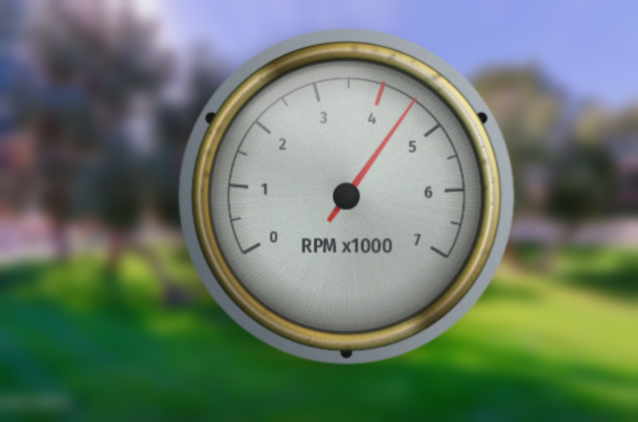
4500 (rpm)
